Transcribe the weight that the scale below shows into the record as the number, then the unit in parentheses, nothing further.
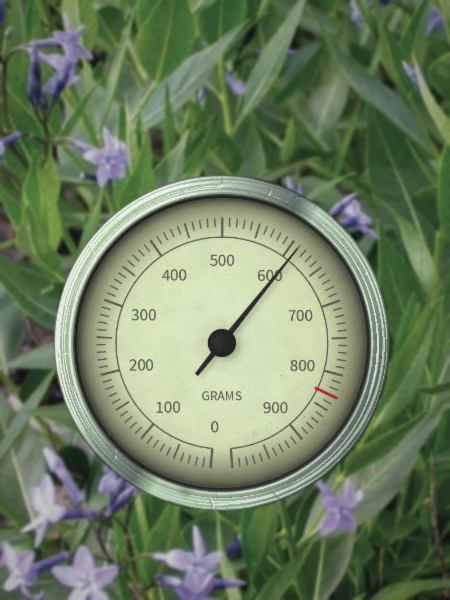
610 (g)
